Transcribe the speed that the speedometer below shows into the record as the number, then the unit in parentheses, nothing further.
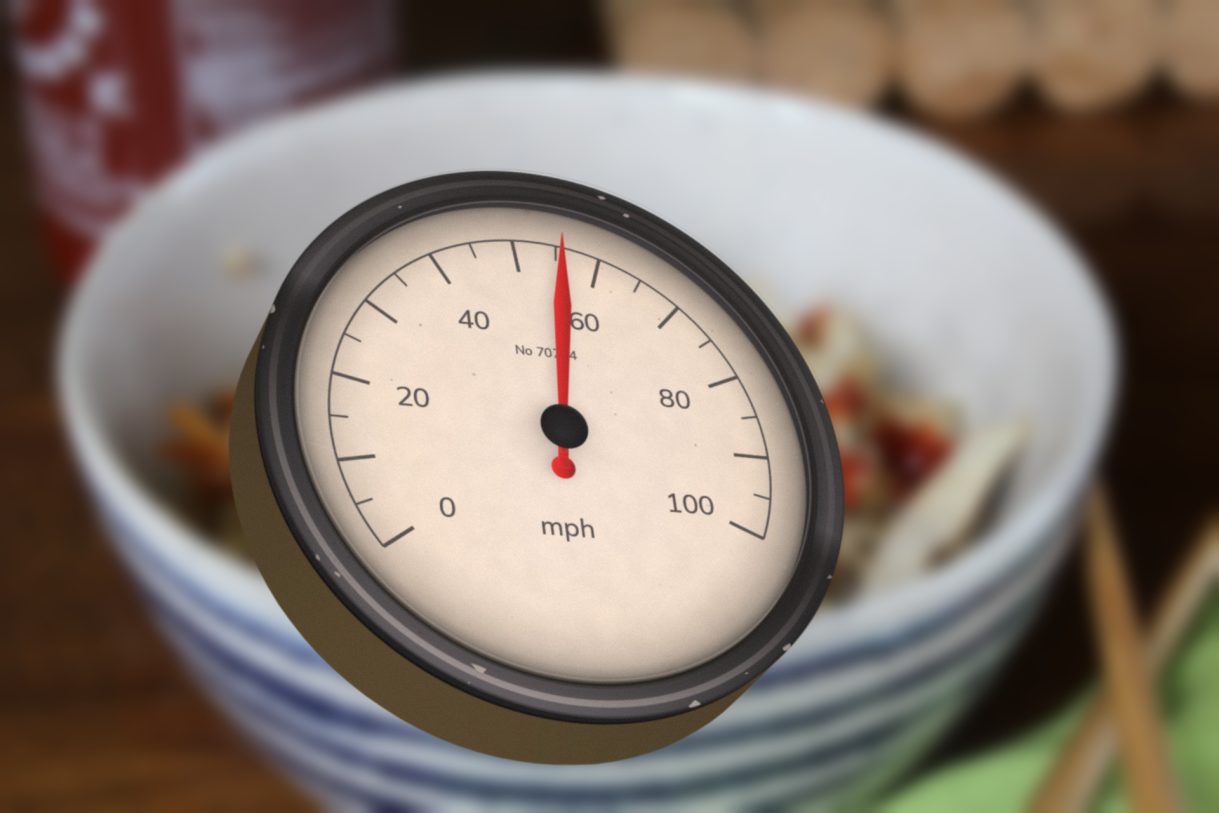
55 (mph)
